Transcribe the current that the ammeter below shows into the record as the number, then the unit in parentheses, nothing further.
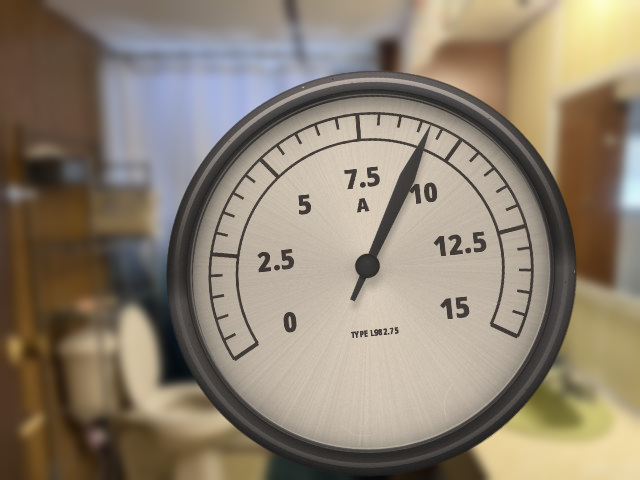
9.25 (A)
